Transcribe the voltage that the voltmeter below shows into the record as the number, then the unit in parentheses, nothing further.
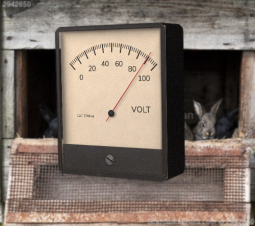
90 (V)
